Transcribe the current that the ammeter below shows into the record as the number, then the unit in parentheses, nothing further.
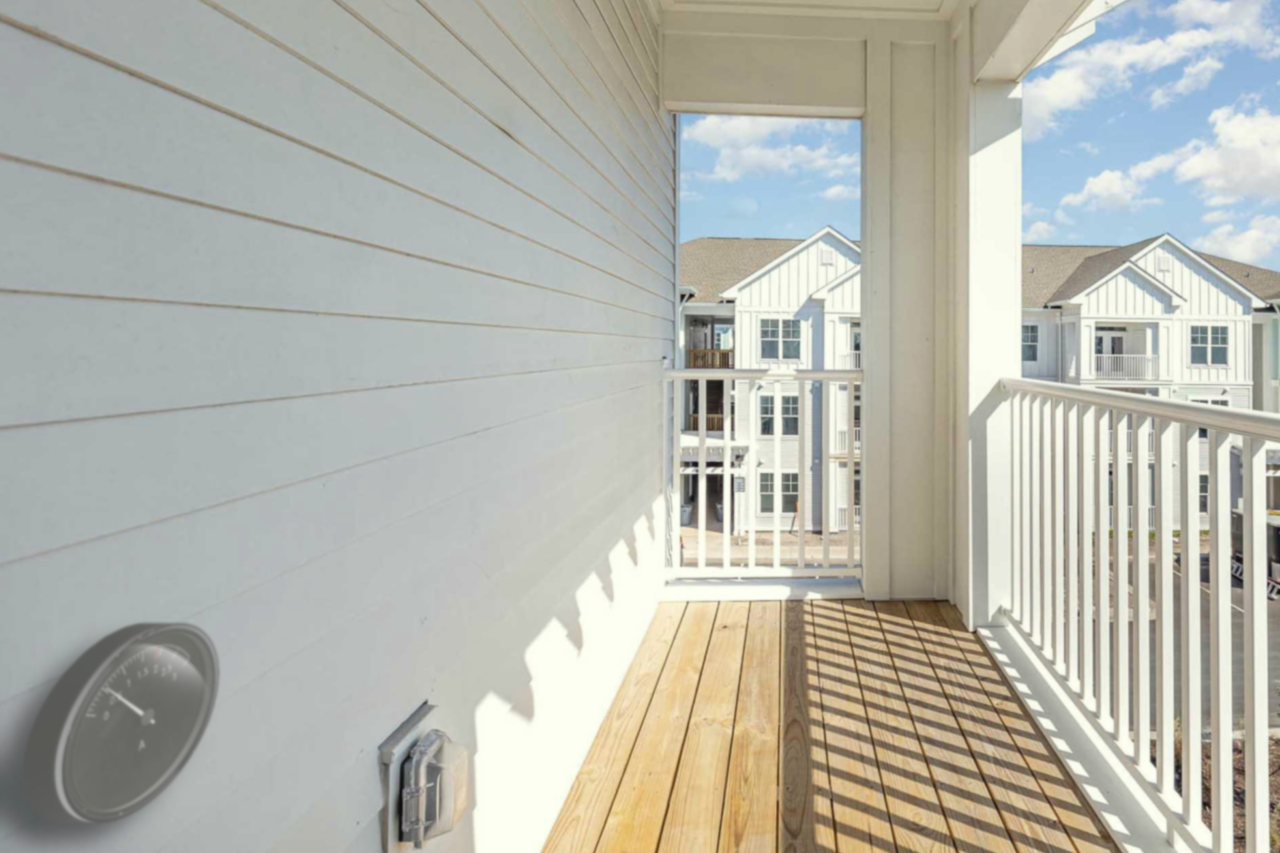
0.5 (A)
